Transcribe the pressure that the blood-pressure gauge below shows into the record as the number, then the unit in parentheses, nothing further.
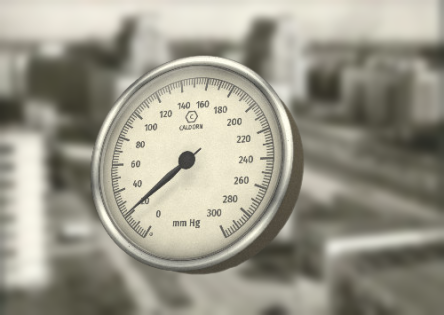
20 (mmHg)
